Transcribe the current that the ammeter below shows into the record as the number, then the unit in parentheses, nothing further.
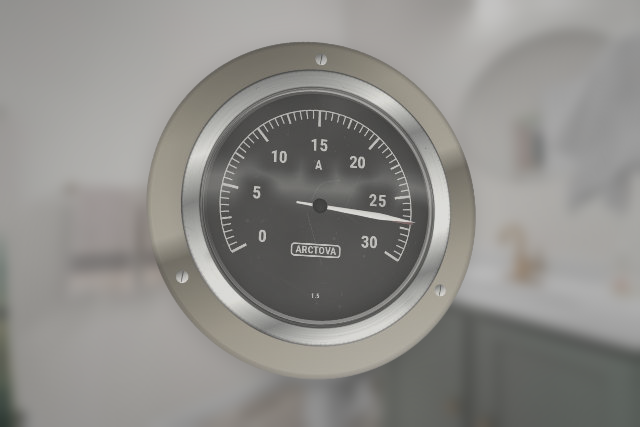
27 (A)
